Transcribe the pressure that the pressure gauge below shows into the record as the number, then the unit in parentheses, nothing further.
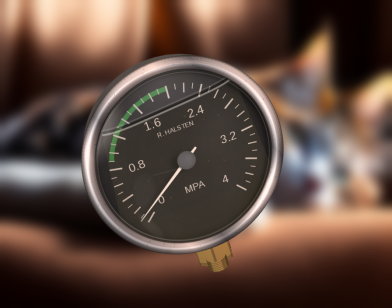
0.1 (MPa)
